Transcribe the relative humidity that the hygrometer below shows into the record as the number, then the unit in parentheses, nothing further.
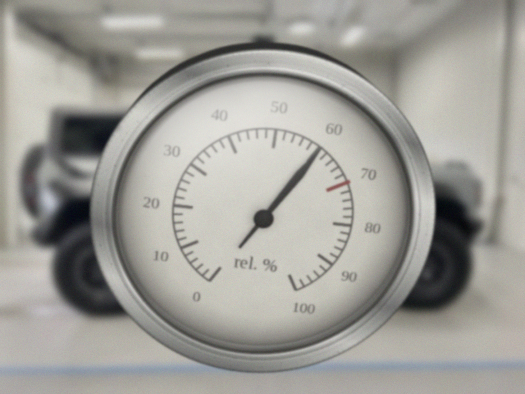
60 (%)
